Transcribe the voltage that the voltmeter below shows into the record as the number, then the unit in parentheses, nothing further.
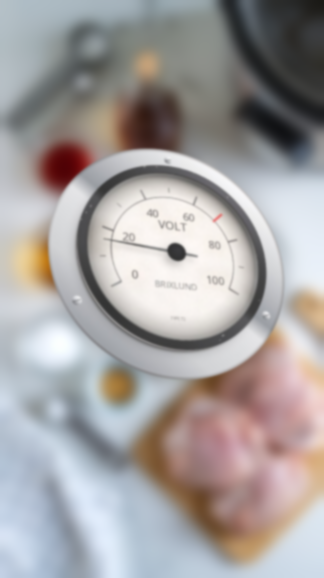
15 (V)
